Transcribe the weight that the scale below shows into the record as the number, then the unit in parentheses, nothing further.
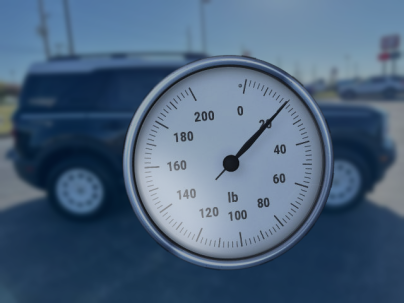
20 (lb)
